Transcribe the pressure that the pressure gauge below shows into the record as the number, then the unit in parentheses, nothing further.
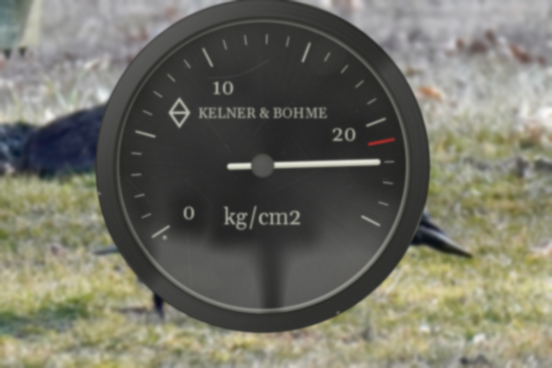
22 (kg/cm²)
